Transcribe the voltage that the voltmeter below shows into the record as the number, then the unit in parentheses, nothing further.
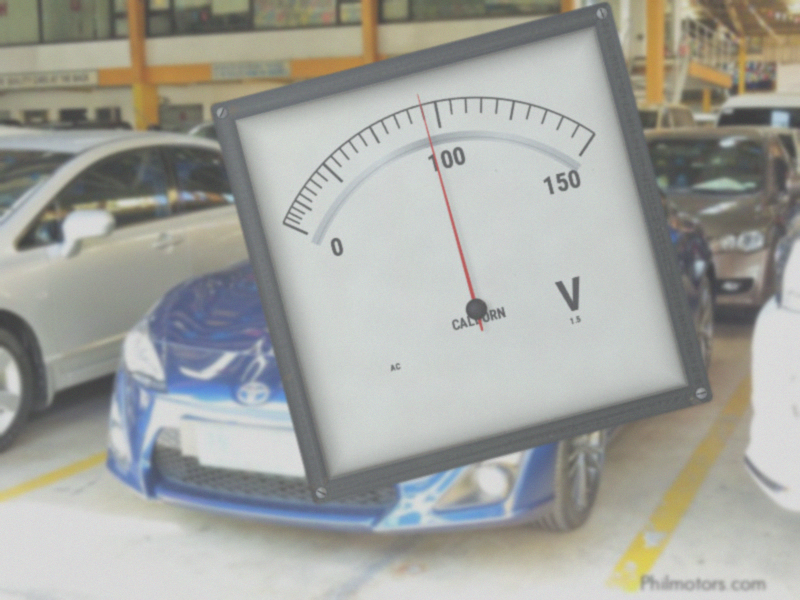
95 (V)
